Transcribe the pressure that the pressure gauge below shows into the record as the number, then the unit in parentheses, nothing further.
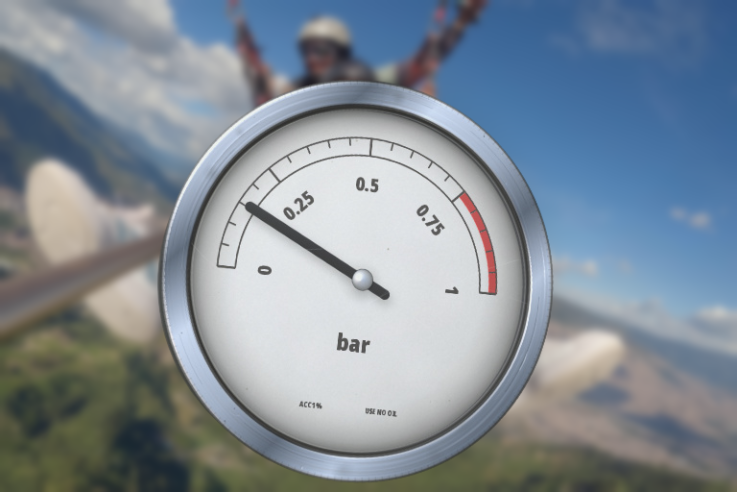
0.15 (bar)
